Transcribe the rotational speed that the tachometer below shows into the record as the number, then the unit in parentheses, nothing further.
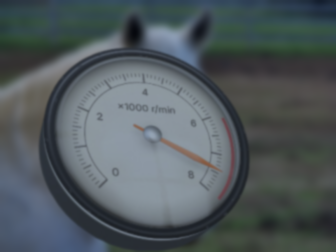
7500 (rpm)
